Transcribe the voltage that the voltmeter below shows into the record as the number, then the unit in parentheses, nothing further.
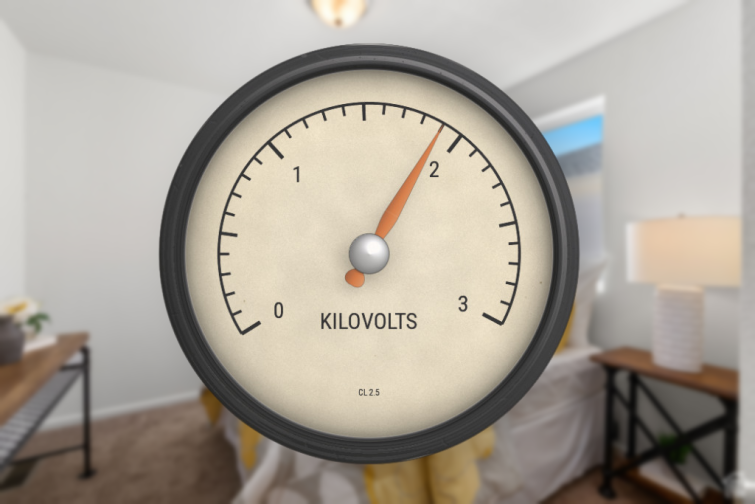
1.9 (kV)
